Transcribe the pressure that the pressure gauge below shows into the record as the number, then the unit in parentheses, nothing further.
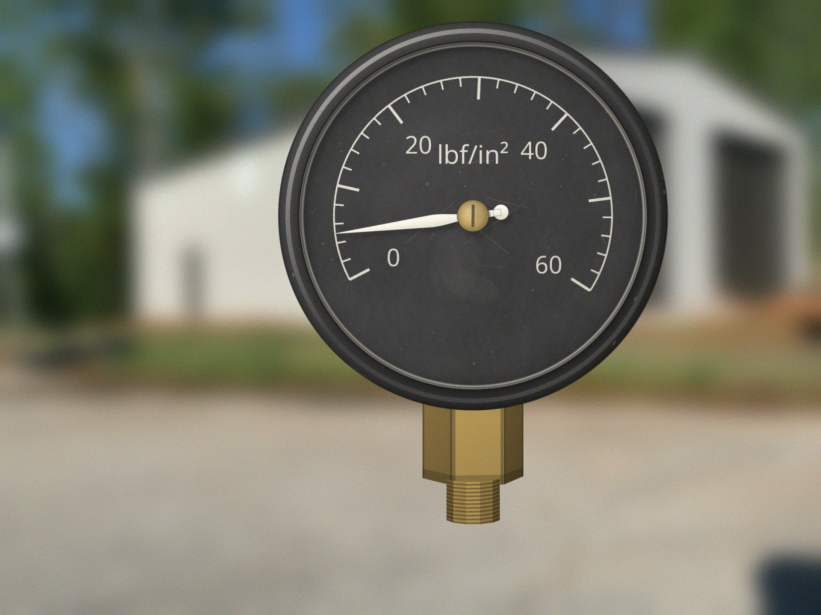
5 (psi)
